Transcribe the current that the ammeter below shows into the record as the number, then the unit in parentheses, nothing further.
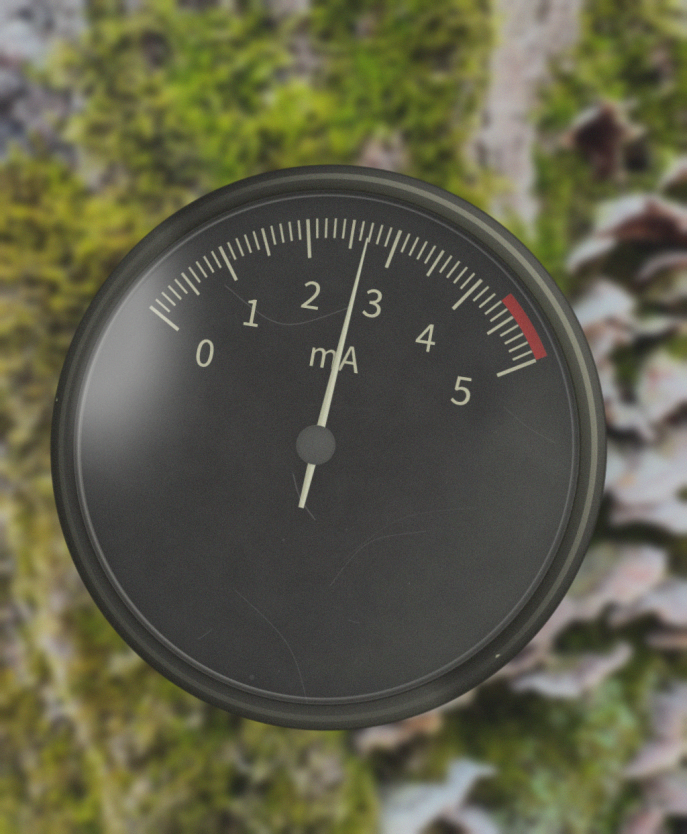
2.7 (mA)
